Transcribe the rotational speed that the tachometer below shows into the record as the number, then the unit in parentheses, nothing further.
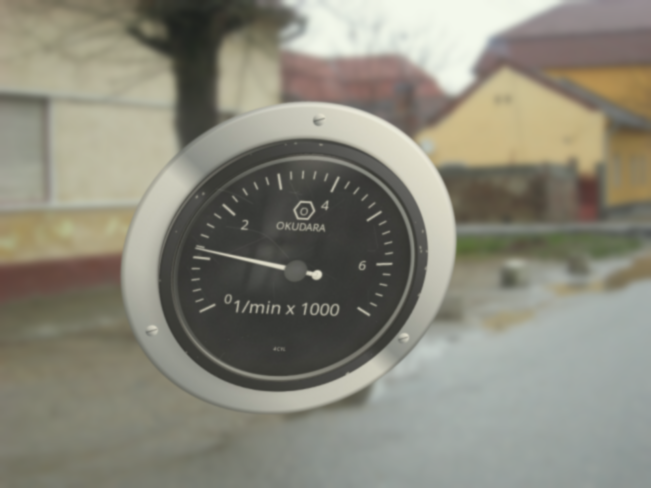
1200 (rpm)
